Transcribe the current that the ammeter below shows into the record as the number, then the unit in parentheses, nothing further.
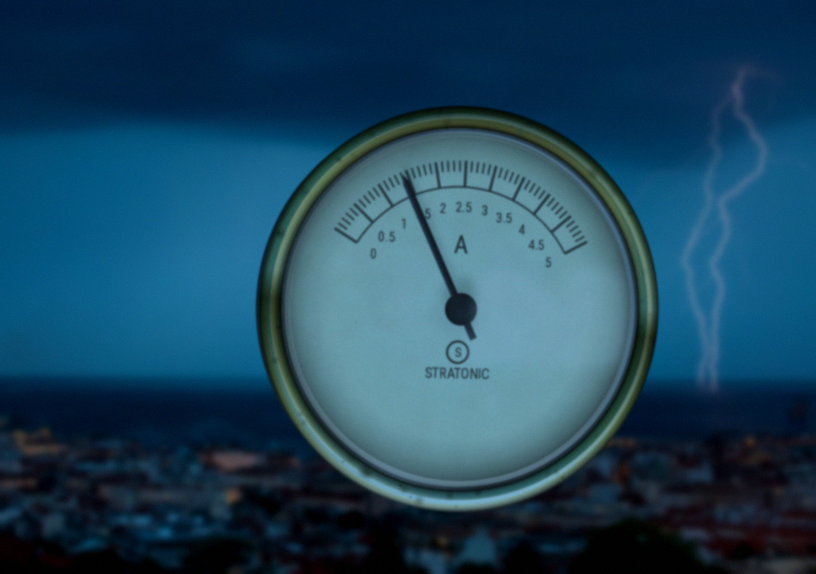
1.4 (A)
